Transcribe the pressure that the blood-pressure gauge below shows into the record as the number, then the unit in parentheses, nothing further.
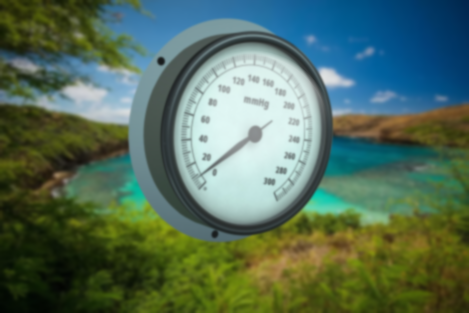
10 (mmHg)
